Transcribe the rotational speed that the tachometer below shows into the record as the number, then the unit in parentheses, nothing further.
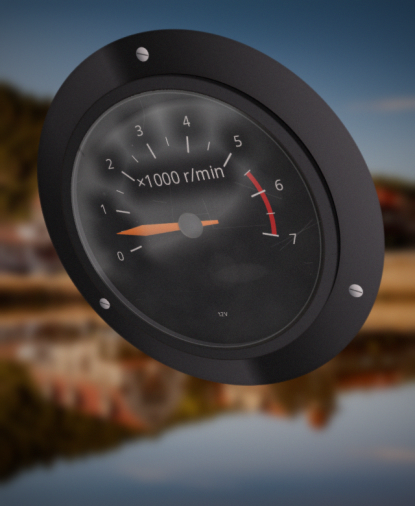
500 (rpm)
